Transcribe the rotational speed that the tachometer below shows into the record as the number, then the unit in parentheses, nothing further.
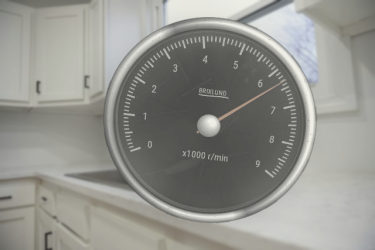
6300 (rpm)
